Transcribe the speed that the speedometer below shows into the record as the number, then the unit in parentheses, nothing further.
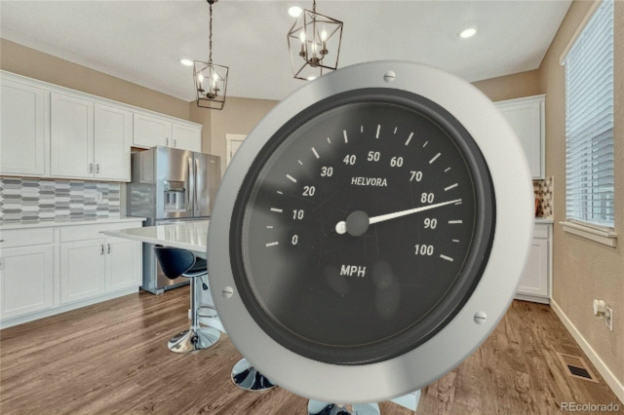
85 (mph)
